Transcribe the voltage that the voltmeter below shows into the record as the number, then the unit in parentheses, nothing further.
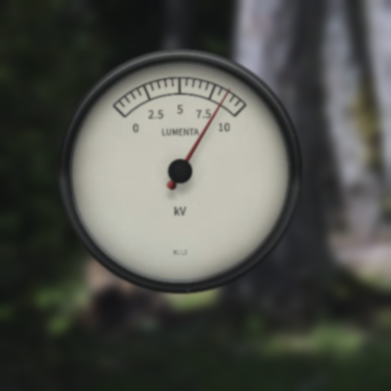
8.5 (kV)
